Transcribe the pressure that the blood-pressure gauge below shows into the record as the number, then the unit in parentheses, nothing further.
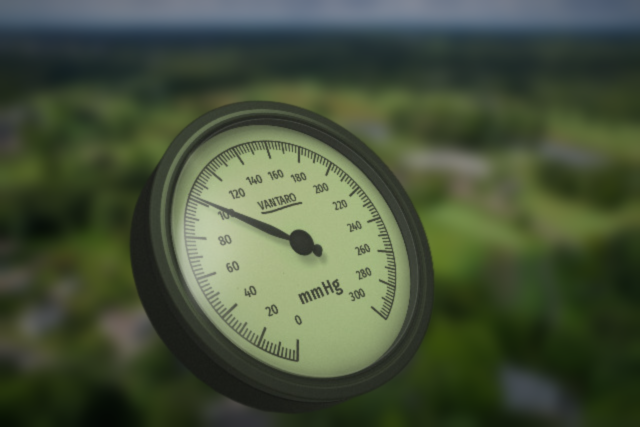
100 (mmHg)
